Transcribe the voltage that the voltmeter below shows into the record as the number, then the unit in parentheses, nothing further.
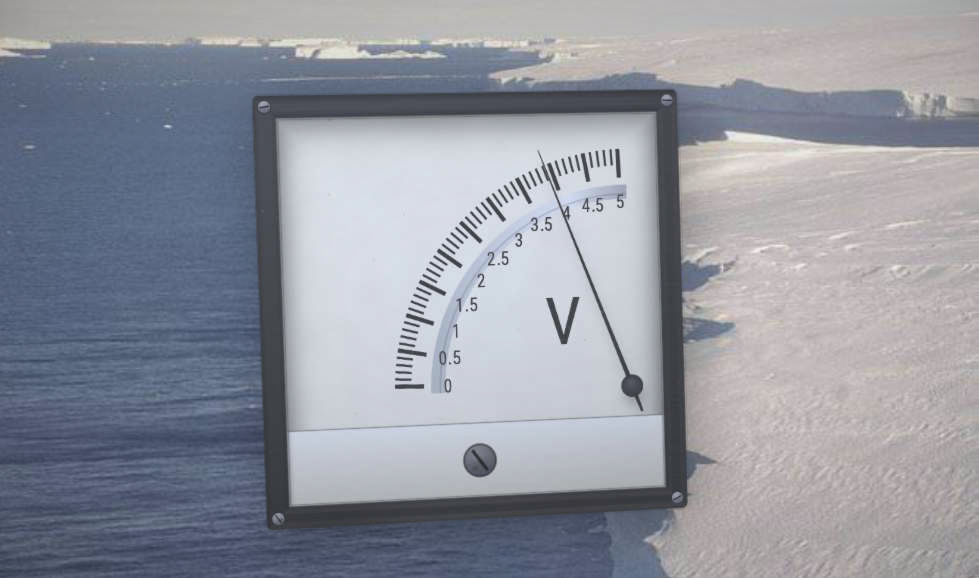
3.9 (V)
